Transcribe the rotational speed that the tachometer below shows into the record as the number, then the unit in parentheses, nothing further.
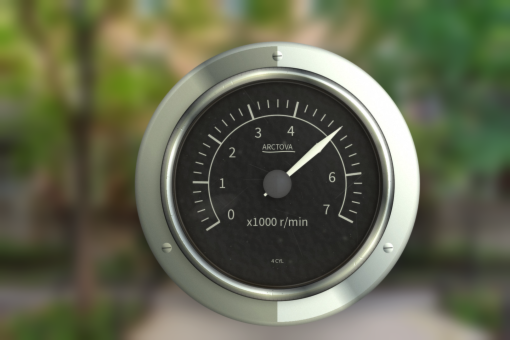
5000 (rpm)
